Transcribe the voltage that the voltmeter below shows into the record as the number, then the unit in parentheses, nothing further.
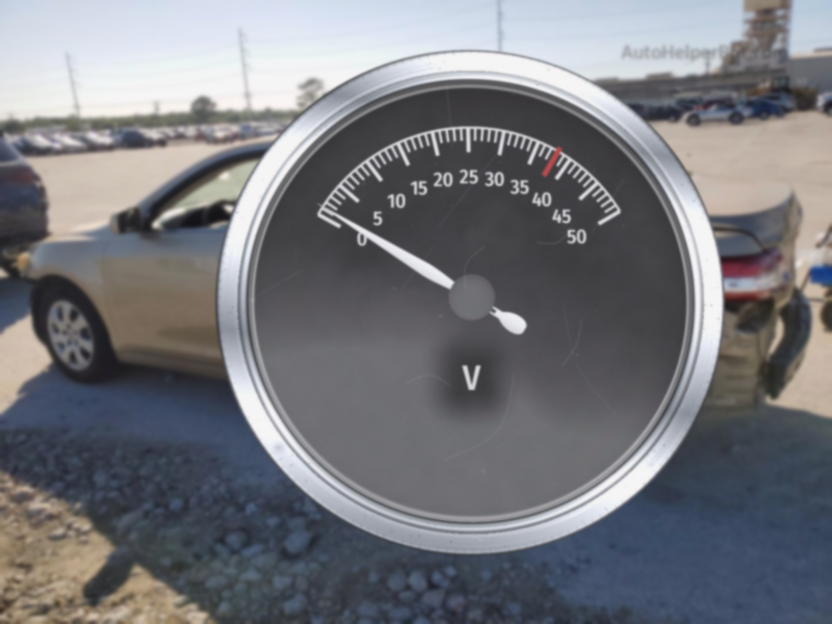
1 (V)
